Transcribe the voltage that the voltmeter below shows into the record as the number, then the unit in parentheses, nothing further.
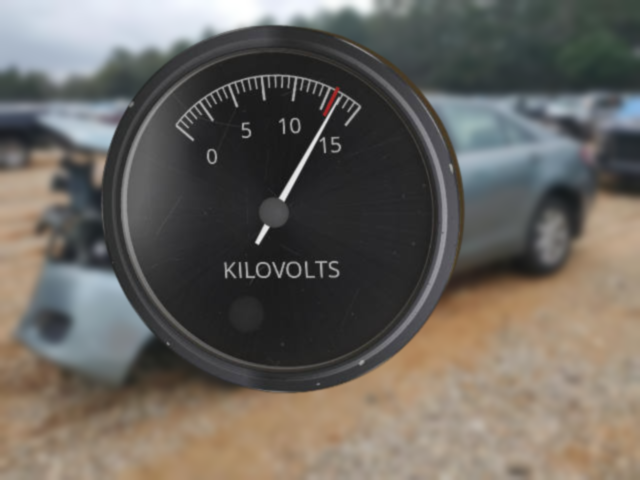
13.5 (kV)
